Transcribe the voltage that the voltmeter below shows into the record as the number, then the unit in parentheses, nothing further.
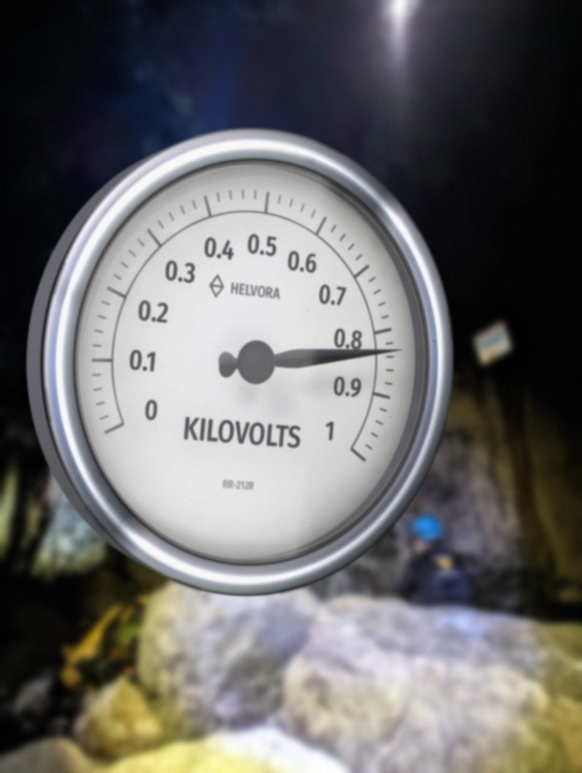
0.83 (kV)
